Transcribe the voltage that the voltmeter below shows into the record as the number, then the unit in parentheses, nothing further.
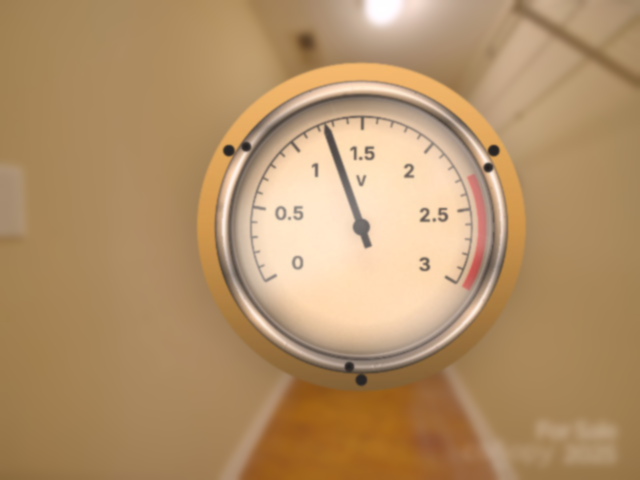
1.25 (V)
